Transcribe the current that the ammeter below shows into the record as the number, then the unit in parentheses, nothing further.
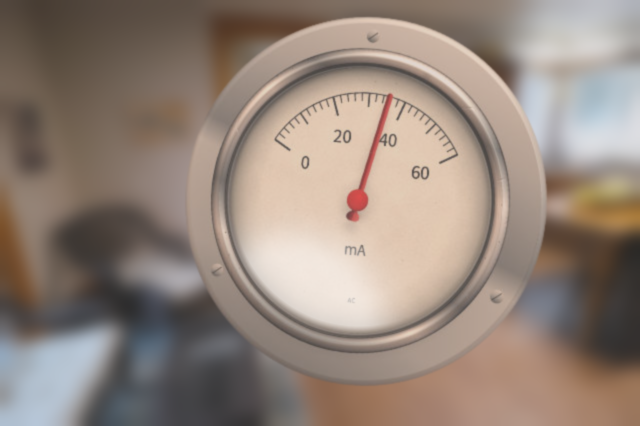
36 (mA)
